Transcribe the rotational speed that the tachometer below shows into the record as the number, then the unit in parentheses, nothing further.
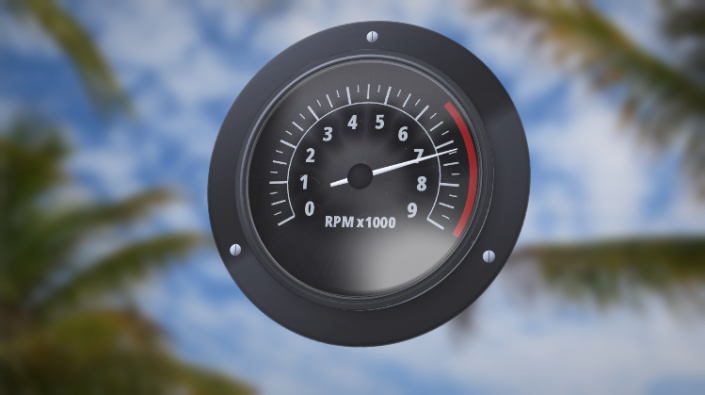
7250 (rpm)
